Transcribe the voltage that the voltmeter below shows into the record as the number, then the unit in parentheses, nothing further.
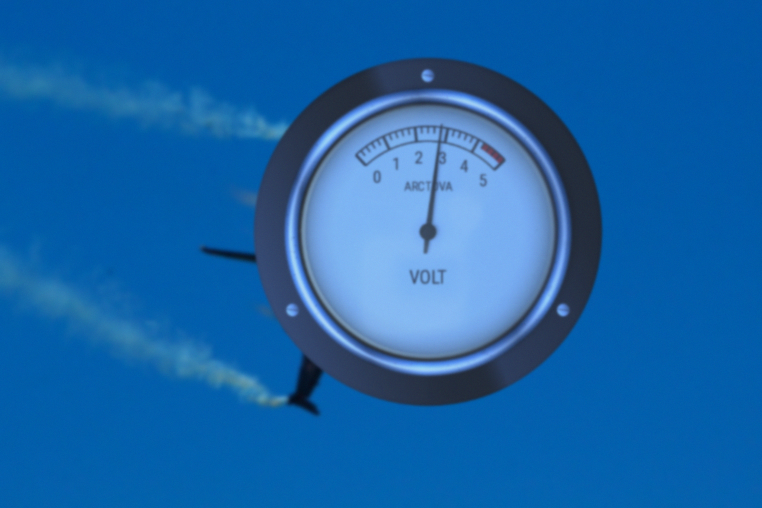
2.8 (V)
